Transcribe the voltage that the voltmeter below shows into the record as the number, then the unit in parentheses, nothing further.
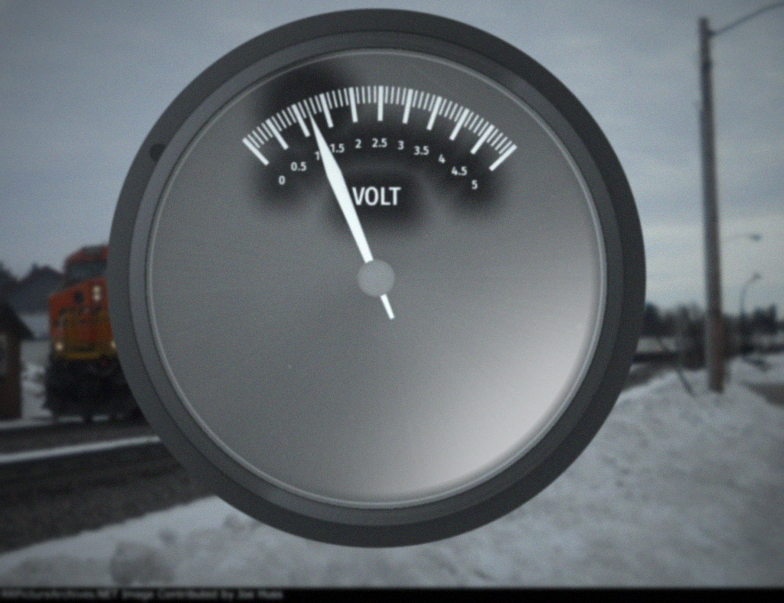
1.2 (V)
